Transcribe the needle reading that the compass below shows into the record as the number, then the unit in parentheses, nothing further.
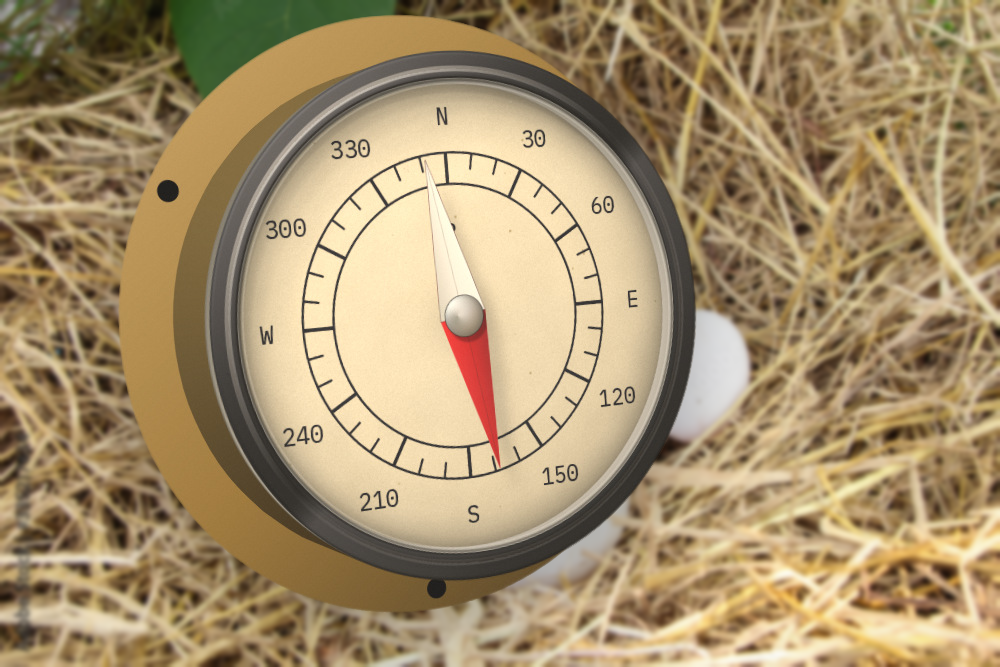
170 (°)
